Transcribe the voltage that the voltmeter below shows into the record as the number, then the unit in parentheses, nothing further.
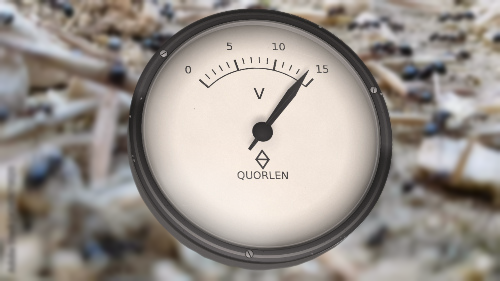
14 (V)
